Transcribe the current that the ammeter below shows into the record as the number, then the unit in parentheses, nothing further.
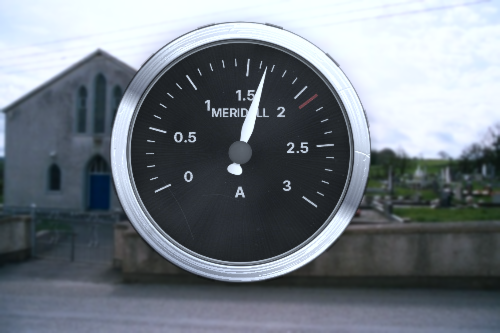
1.65 (A)
